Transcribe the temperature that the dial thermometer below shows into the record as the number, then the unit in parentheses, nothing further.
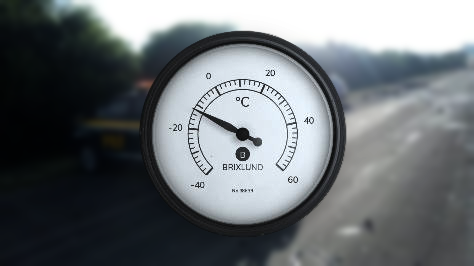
-12 (°C)
